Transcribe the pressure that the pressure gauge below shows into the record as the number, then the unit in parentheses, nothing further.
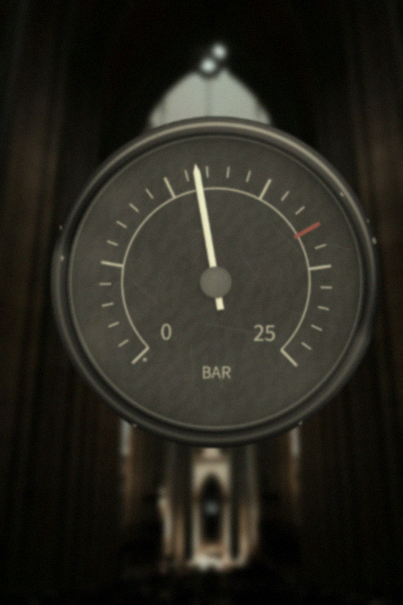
11.5 (bar)
